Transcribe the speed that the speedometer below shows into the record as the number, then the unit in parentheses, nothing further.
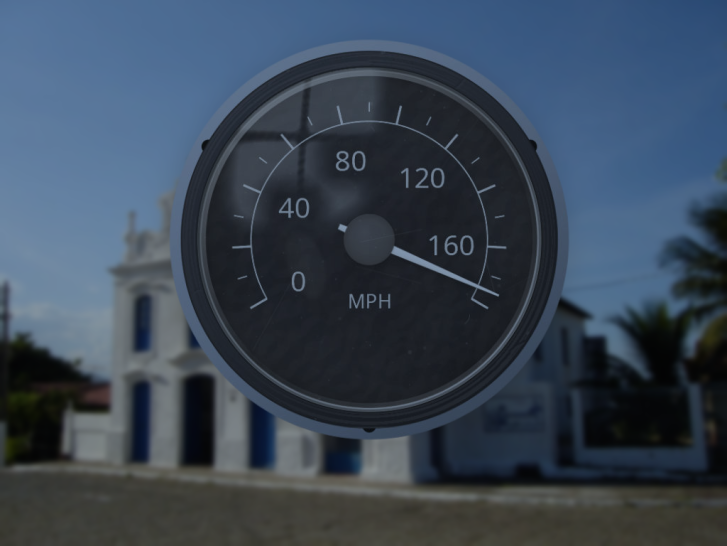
175 (mph)
